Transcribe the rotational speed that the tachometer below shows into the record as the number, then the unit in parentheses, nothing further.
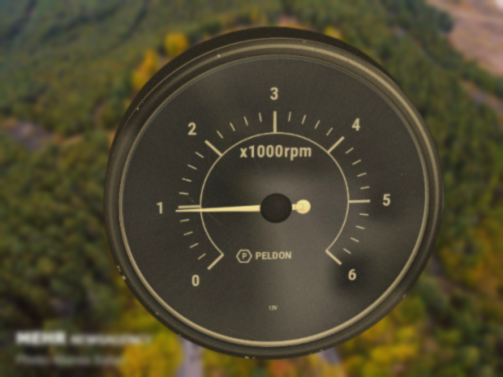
1000 (rpm)
